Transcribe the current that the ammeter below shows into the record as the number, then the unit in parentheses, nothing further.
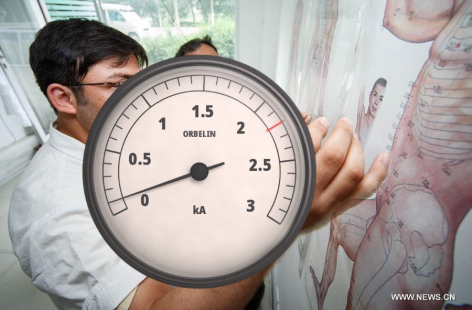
0.1 (kA)
